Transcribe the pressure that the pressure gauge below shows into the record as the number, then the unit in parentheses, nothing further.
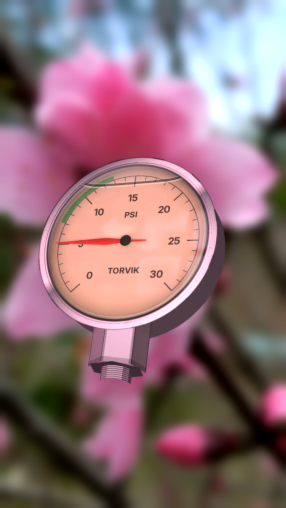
5 (psi)
